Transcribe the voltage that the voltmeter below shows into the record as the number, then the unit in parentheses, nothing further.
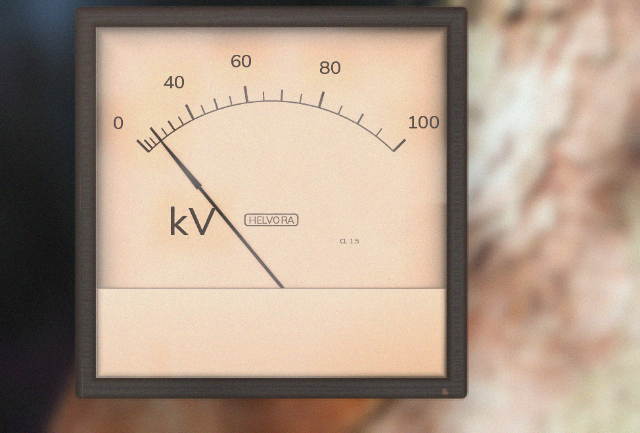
20 (kV)
